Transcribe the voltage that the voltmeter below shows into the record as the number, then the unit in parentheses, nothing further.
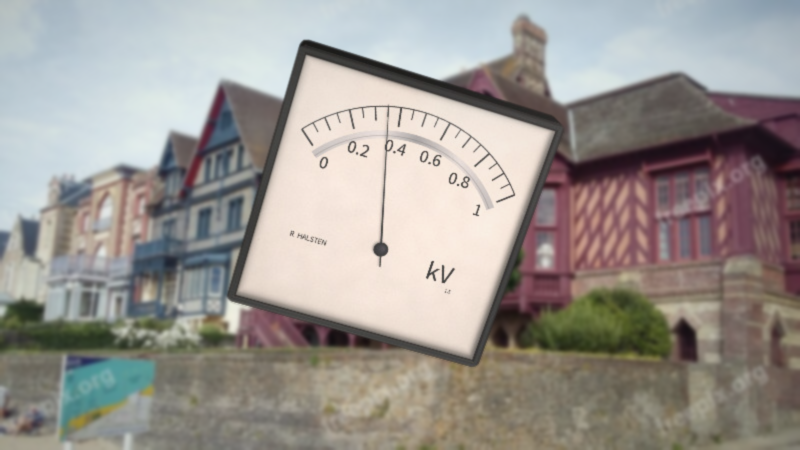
0.35 (kV)
